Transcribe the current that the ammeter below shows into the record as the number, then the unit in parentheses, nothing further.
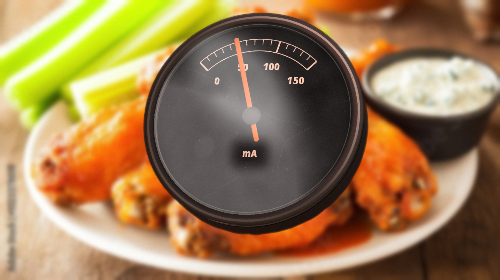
50 (mA)
